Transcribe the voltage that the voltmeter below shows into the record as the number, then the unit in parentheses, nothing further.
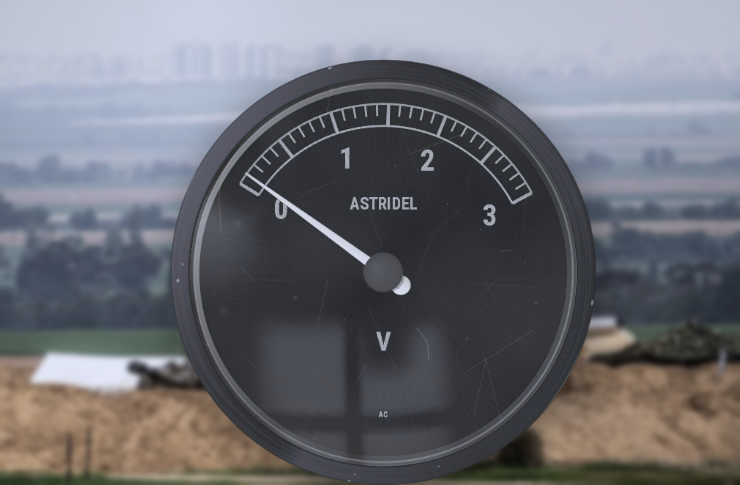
0.1 (V)
